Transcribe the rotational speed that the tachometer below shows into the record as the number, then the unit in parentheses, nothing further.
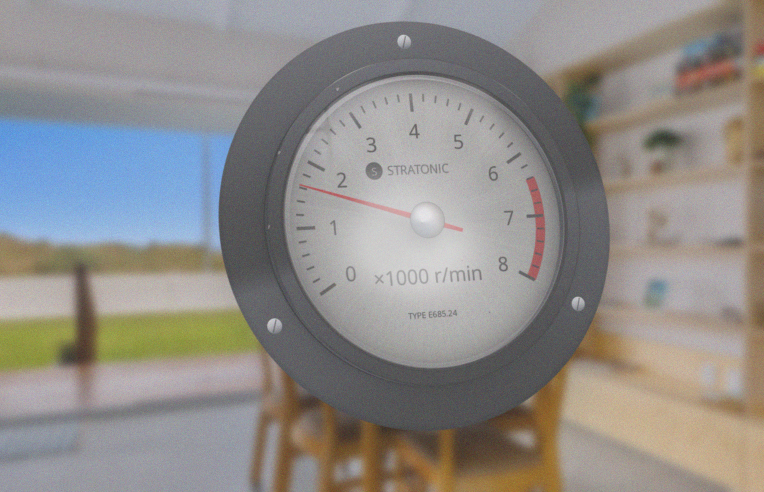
1600 (rpm)
